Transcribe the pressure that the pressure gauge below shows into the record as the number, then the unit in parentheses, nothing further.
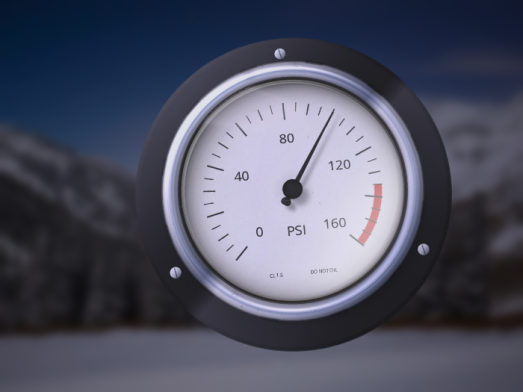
100 (psi)
